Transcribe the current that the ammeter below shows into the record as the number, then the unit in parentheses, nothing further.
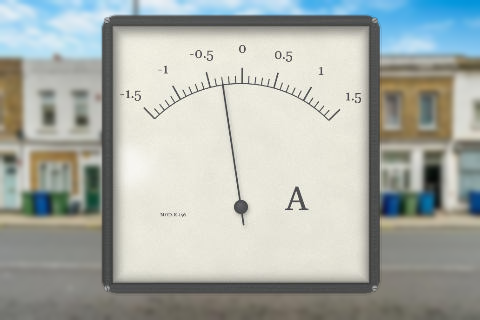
-0.3 (A)
